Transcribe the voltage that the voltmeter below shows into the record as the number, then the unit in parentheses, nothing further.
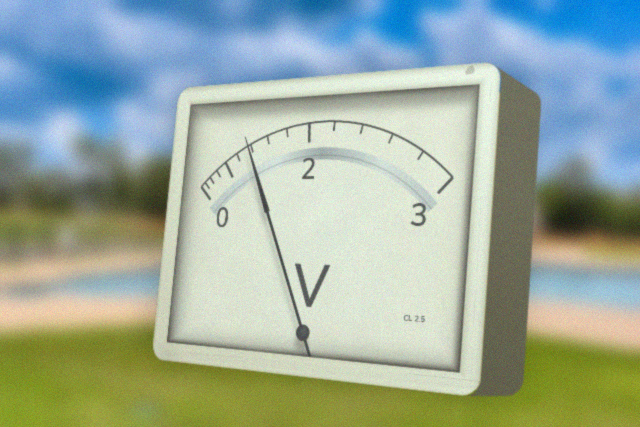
1.4 (V)
